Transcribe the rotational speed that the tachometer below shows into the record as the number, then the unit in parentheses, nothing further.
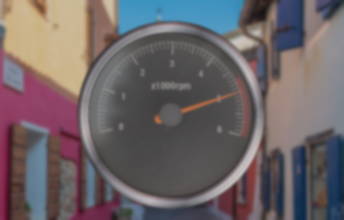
5000 (rpm)
